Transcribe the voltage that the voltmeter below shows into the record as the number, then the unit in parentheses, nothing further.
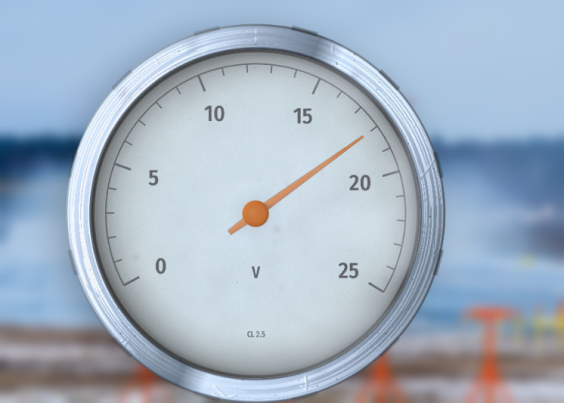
18 (V)
